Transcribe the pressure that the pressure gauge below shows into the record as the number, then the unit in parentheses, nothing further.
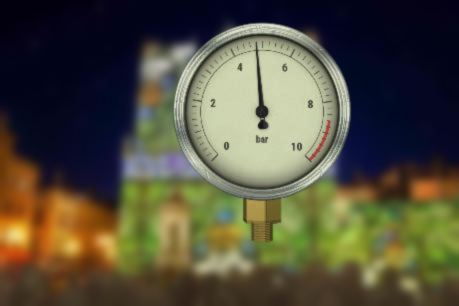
4.8 (bar)
